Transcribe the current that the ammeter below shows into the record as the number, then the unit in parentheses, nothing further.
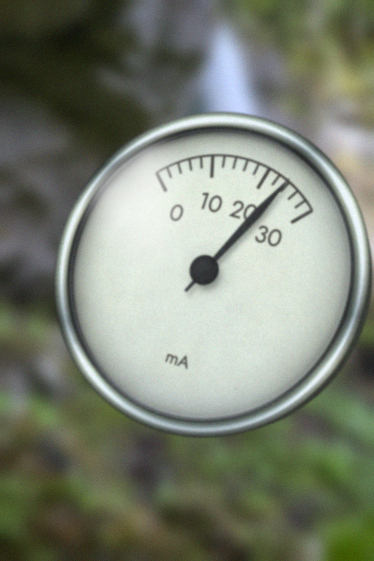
24 (mA)
